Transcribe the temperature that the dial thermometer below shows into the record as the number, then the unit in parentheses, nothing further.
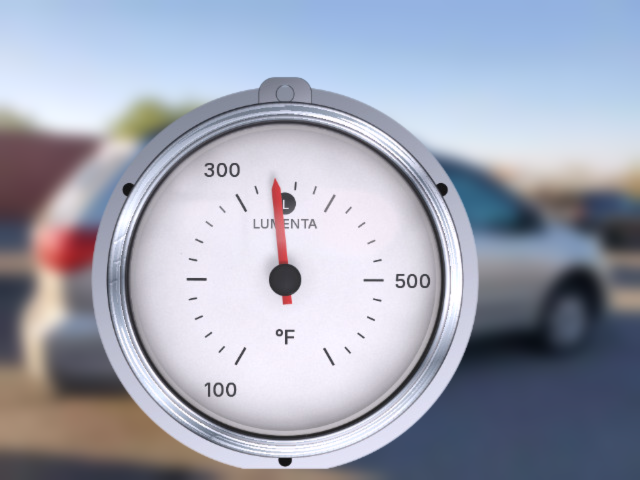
340 (°F)
